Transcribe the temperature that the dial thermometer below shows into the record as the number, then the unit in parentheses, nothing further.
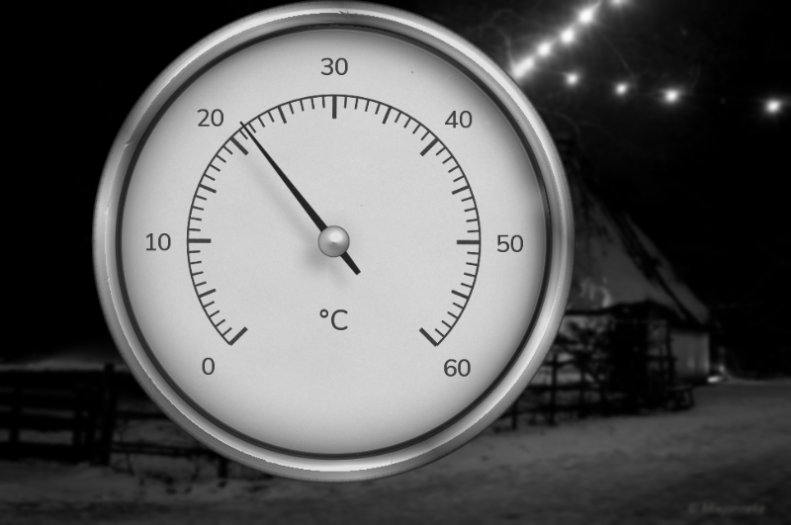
21.5 (°C)
